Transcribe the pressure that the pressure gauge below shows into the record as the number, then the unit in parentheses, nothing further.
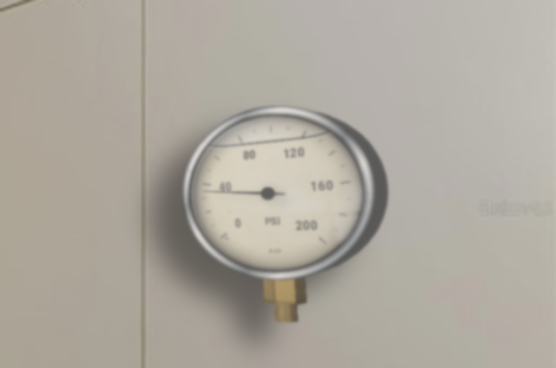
35 (psi)
